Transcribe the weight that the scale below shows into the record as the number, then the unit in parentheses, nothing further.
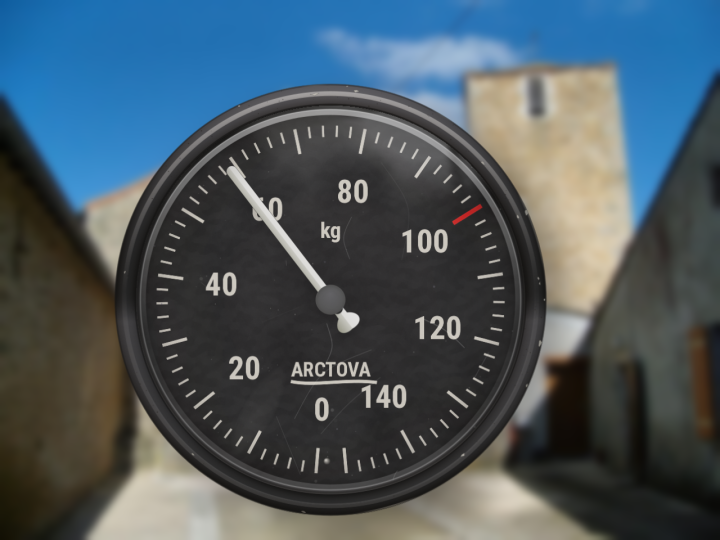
59 (kg)
